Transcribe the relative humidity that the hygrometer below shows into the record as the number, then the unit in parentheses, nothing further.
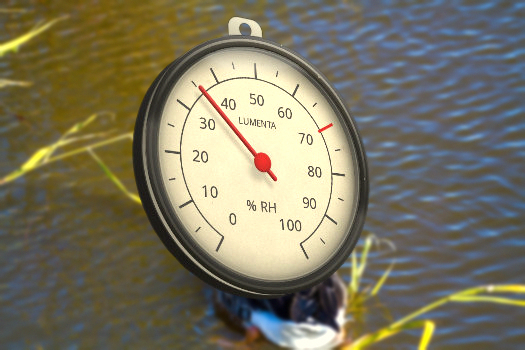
35 (%)
